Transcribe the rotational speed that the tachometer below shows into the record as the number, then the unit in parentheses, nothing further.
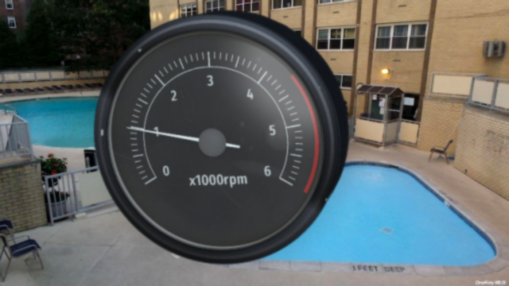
1000 (rpm)
